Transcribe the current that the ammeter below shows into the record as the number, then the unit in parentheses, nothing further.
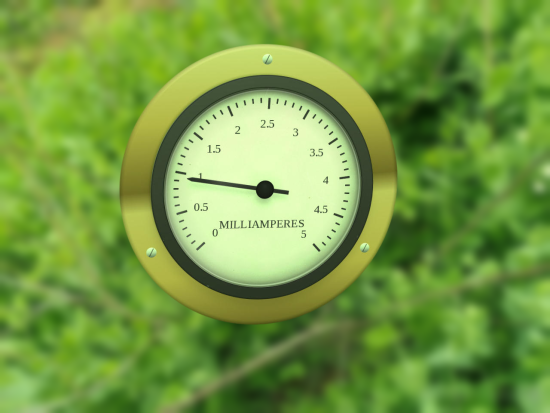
0.95 (mA)
